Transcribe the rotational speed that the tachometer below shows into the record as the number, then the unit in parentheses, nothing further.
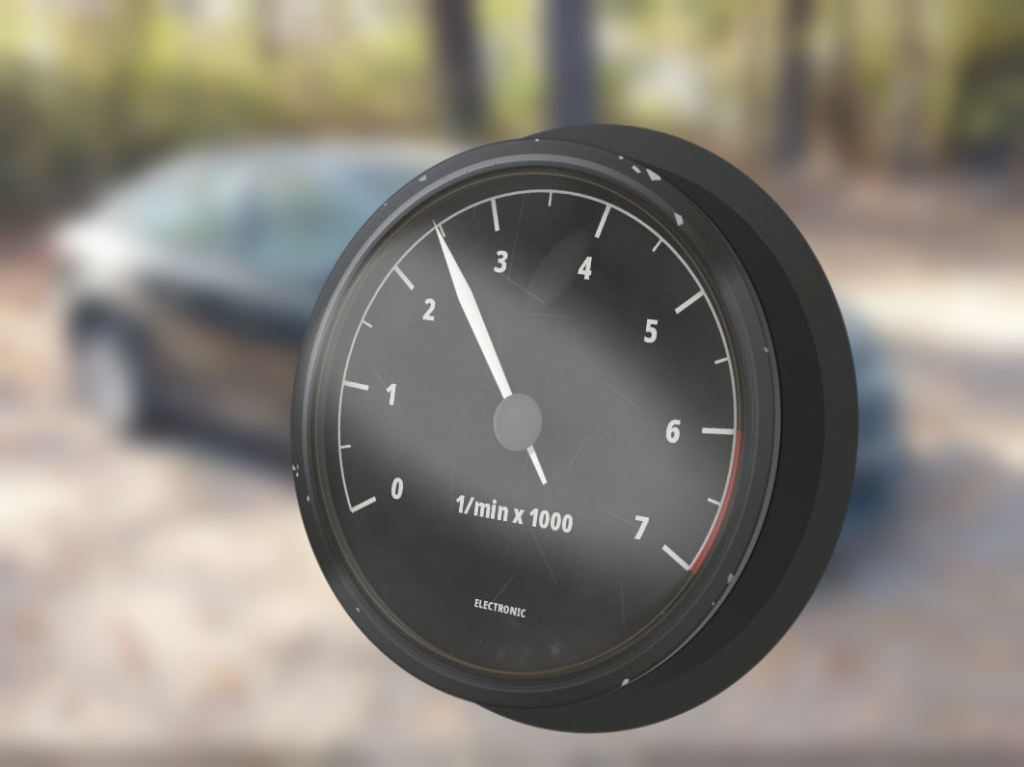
2500 (rpm)
